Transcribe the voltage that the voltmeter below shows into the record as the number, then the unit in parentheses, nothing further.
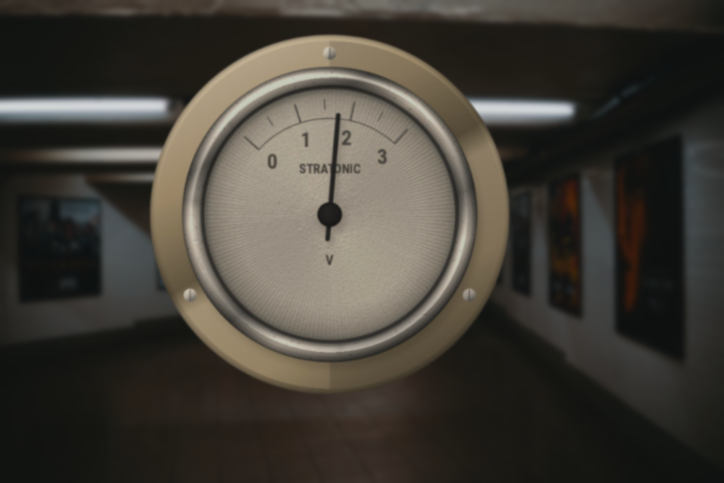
1.75 (V)
